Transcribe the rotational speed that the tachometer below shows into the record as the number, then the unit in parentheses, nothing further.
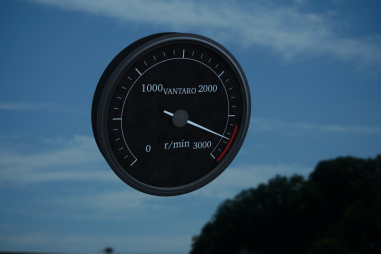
2750 (rpm)
